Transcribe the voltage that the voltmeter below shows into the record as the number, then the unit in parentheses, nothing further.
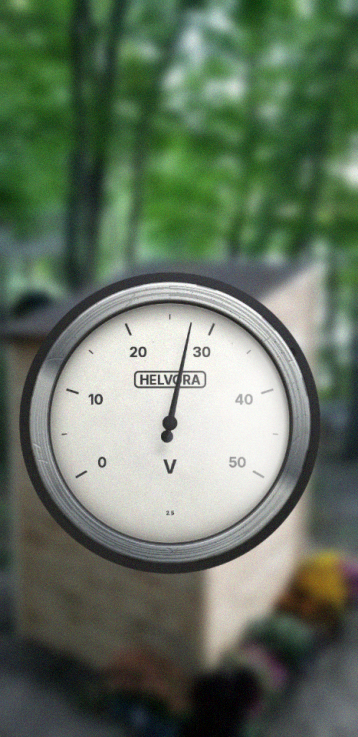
27.5 (V)
